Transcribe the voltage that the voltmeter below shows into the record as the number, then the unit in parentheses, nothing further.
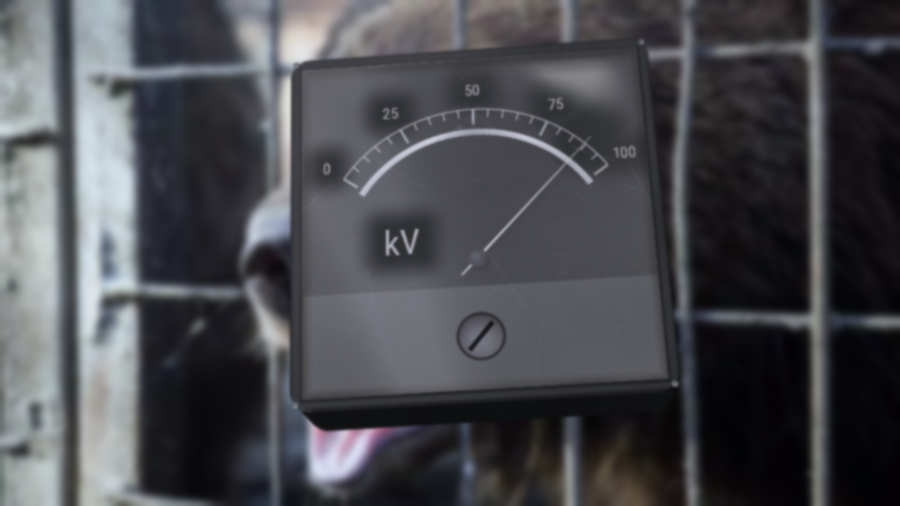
90 (kV)
